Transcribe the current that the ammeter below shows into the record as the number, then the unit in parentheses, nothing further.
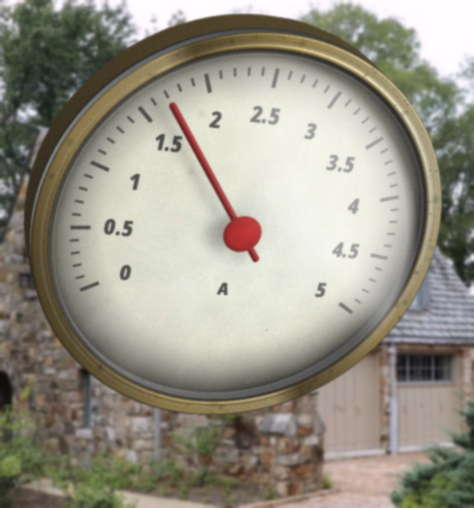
1.7 (A)
